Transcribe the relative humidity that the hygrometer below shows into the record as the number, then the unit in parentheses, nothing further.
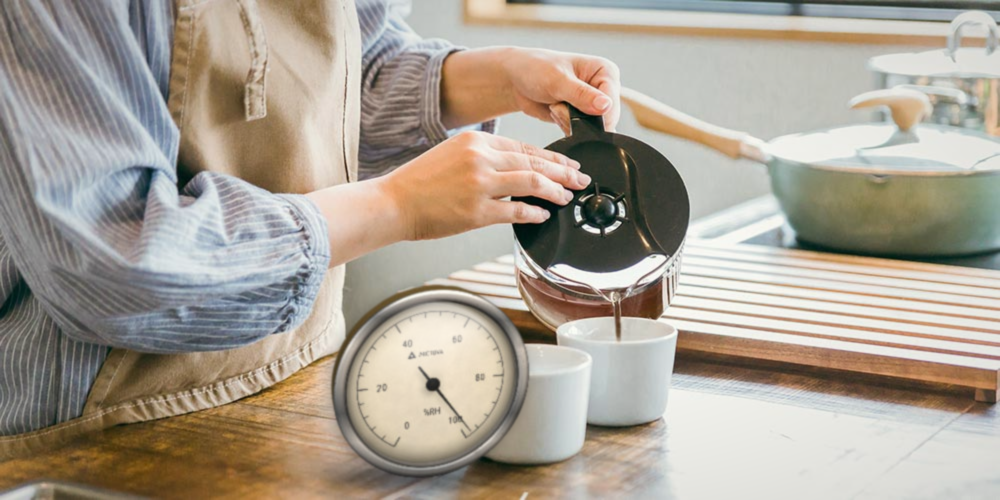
98 (%)
